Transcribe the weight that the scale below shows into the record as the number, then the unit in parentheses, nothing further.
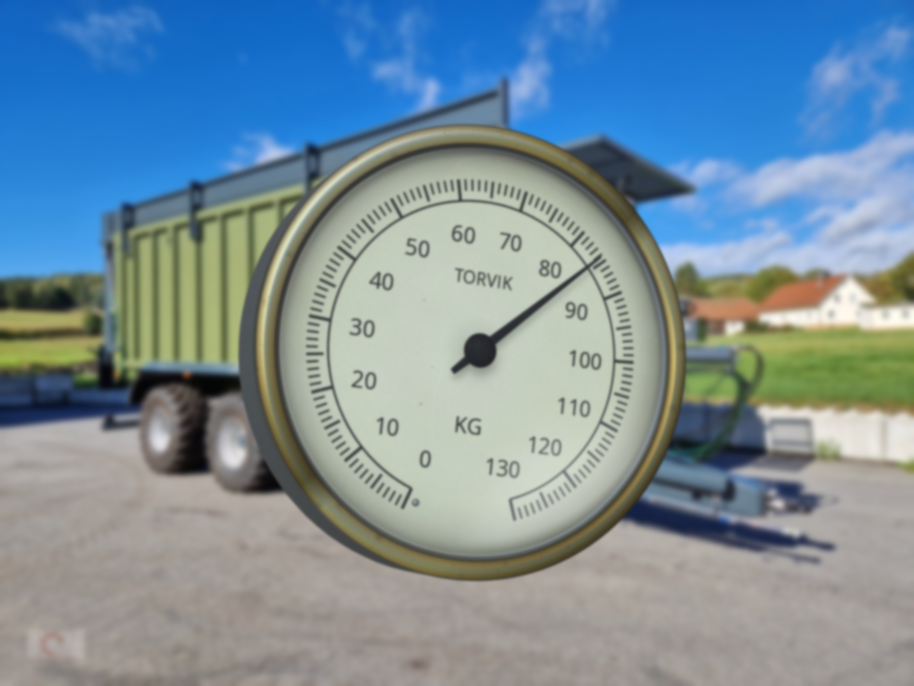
84 (kg)
